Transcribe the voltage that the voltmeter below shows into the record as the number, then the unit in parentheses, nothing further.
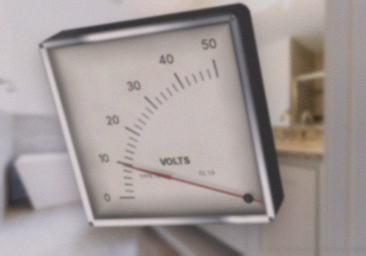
10 (V)
